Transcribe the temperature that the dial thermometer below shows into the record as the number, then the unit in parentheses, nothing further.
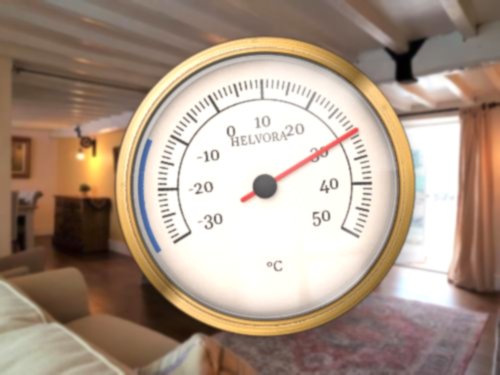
30 (°C)
